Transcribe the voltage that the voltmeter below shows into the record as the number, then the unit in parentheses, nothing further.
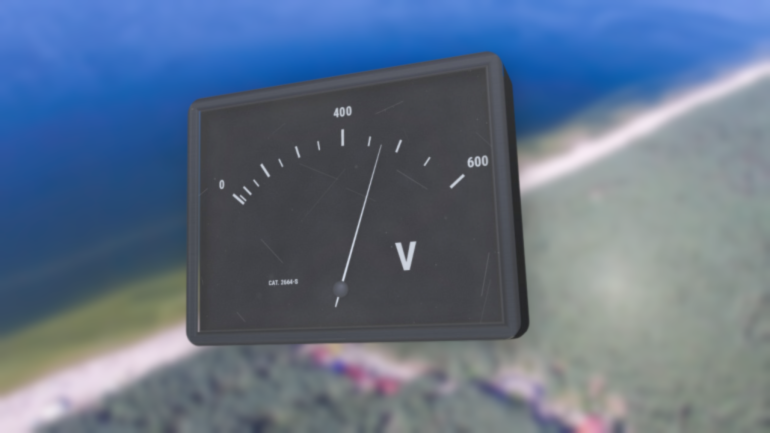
475 (V)
